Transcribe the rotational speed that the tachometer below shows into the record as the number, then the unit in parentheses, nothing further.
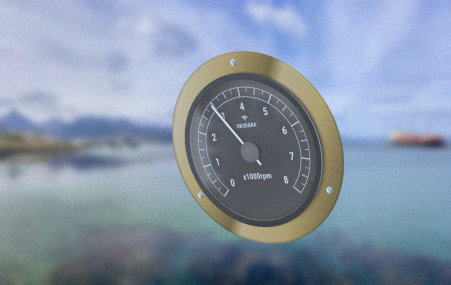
3000 (rpm)
